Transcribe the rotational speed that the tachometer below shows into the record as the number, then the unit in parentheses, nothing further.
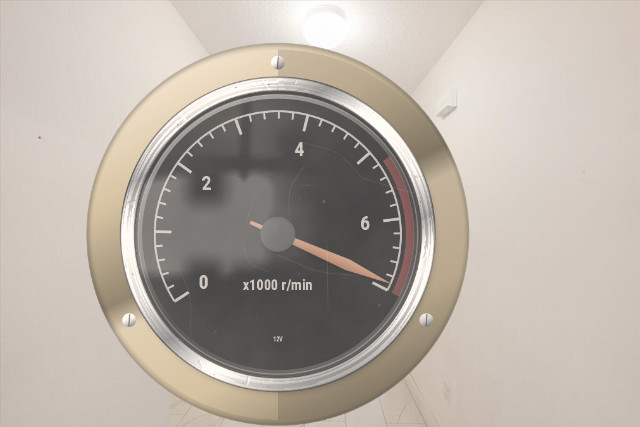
6900 (rpm)
